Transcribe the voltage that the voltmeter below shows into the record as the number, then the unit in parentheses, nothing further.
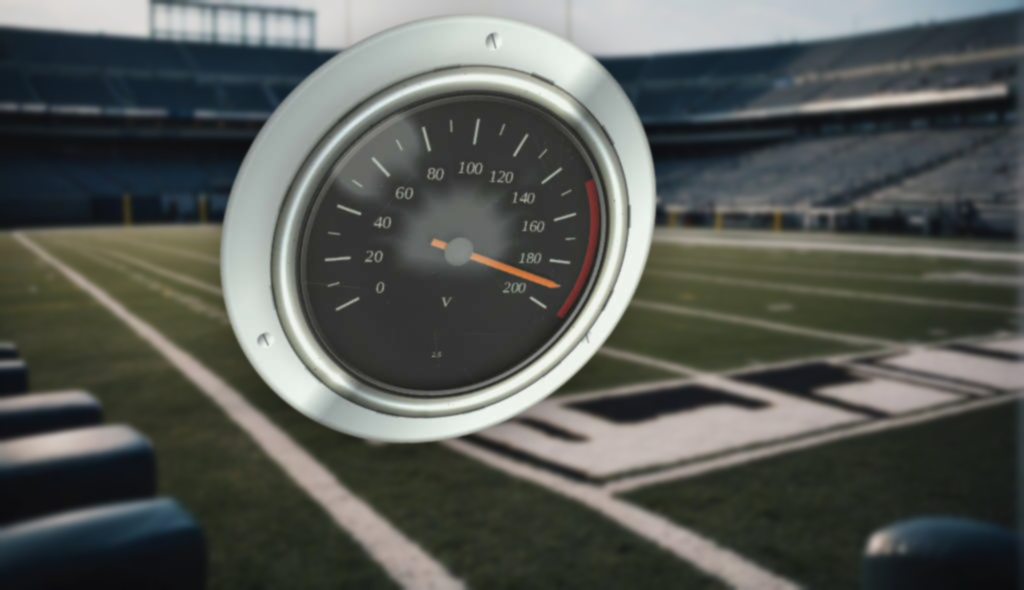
190 (V)
